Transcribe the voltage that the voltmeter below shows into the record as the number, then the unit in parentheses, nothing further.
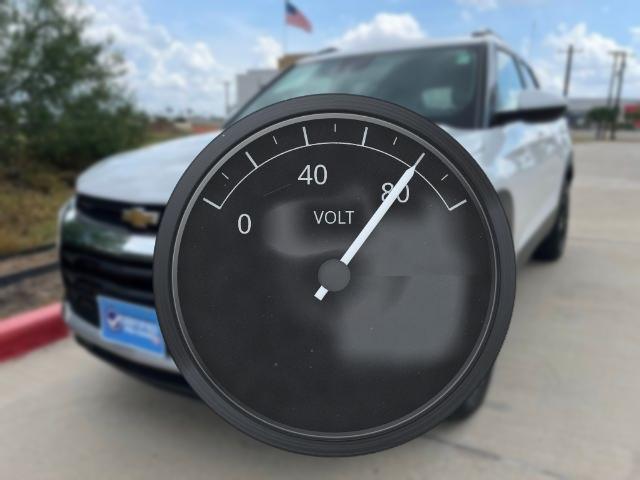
80 (V)
